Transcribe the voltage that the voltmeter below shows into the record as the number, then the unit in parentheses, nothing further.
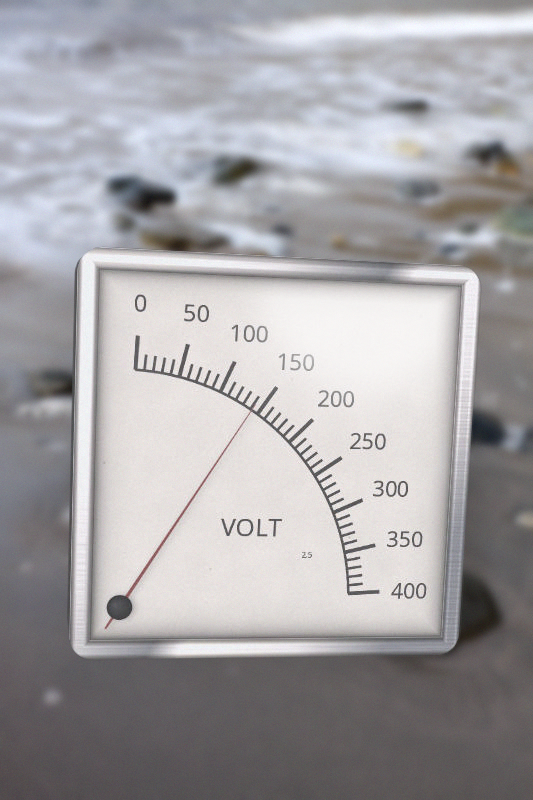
140 (V)
